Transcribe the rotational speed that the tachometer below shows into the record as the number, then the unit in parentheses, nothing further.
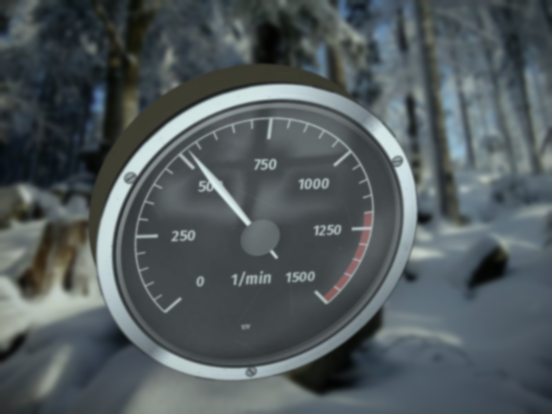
525 (rpm)
